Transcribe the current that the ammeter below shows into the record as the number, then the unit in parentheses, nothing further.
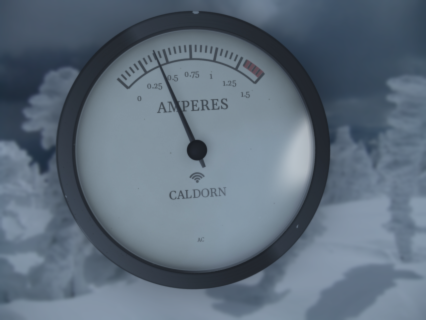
0.4 (A)
